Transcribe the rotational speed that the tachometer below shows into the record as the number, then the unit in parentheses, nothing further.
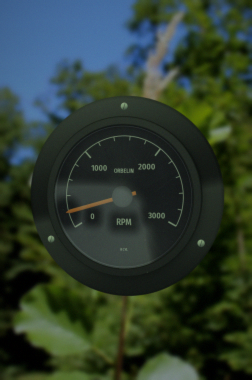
200 (rpm)
